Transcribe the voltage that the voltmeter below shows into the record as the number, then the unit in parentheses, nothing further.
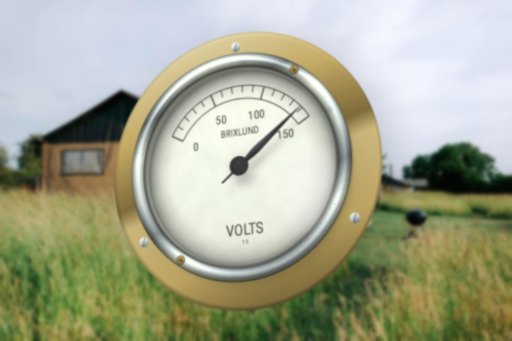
140 (V)
